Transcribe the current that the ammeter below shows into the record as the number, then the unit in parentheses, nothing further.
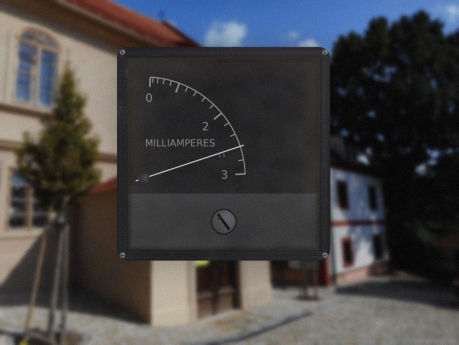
2.6 (mA)
